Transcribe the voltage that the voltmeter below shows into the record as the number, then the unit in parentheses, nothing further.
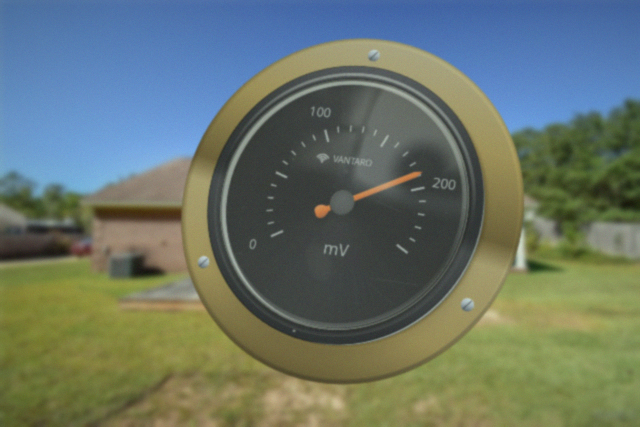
190 (mV)
